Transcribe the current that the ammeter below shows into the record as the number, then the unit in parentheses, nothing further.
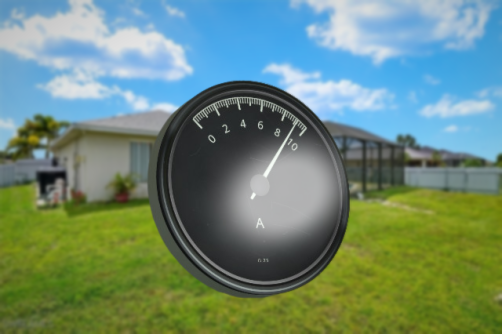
9 (A)
